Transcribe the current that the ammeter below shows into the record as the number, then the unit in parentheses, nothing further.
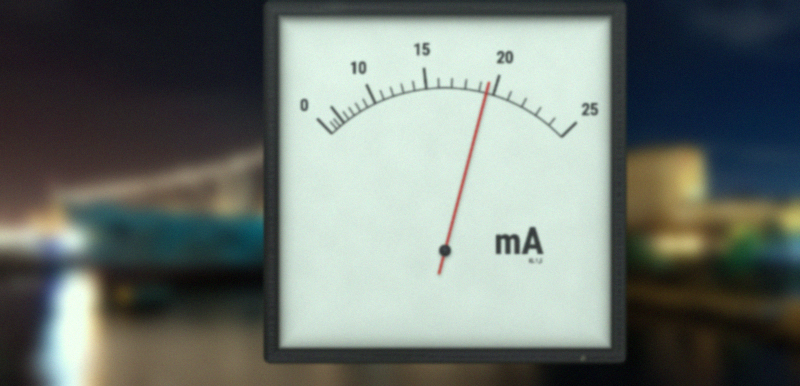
19.5 (mA)
